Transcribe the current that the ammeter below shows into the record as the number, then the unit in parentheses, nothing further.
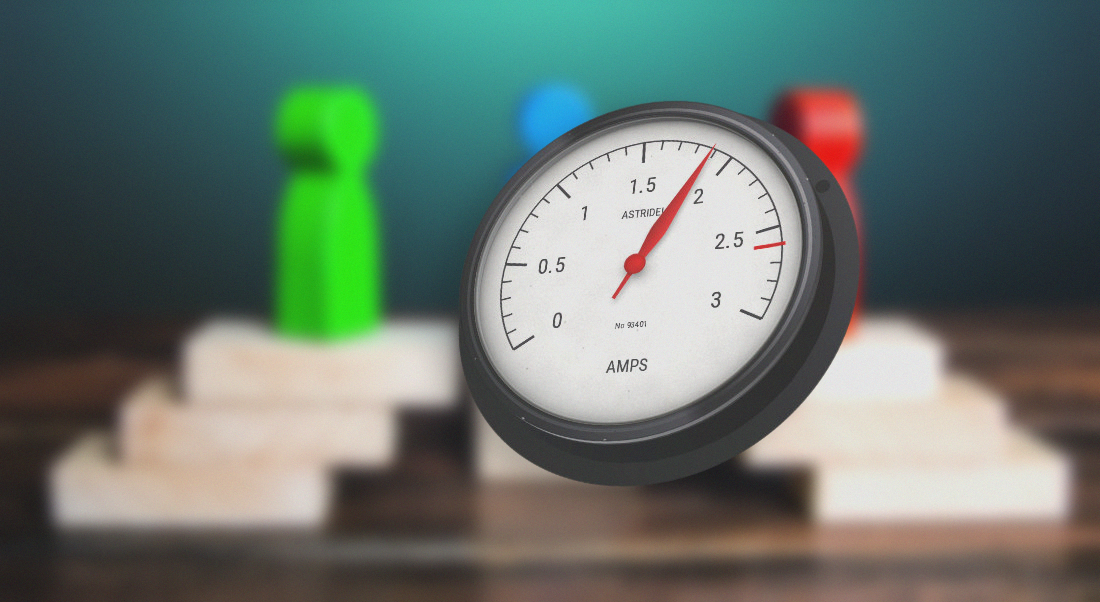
1.9 (A)
